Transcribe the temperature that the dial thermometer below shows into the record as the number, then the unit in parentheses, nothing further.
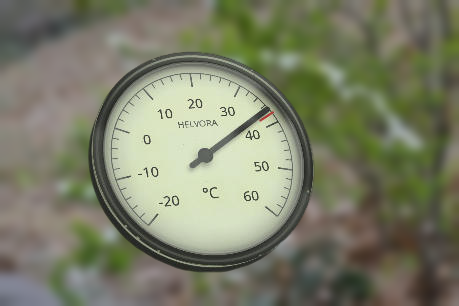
37 (°C)
